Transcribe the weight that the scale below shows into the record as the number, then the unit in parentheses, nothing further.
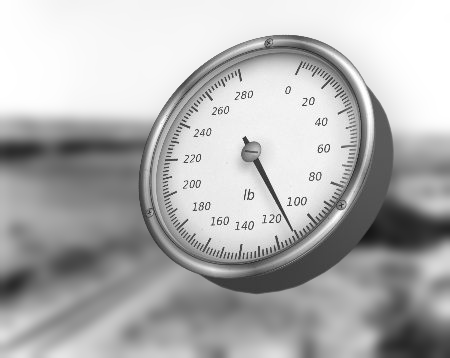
110 (lb)
